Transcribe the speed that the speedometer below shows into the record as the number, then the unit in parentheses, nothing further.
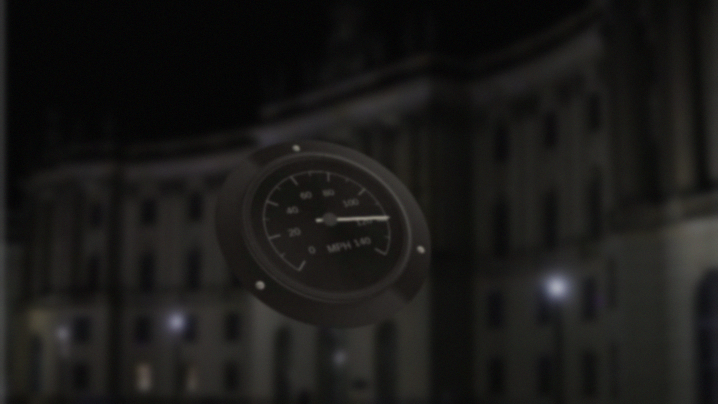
120 (mph)
